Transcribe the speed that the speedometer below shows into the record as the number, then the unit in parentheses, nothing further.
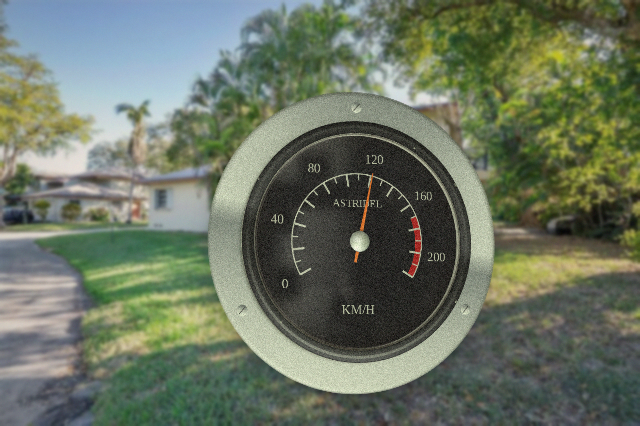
120 (km/h)
